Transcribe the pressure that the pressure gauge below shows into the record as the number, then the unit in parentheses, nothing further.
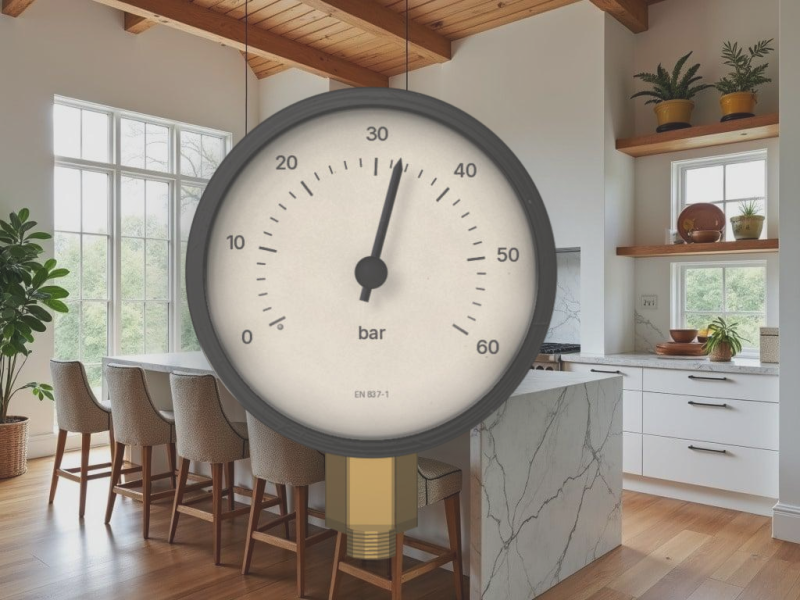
33 (bar)
